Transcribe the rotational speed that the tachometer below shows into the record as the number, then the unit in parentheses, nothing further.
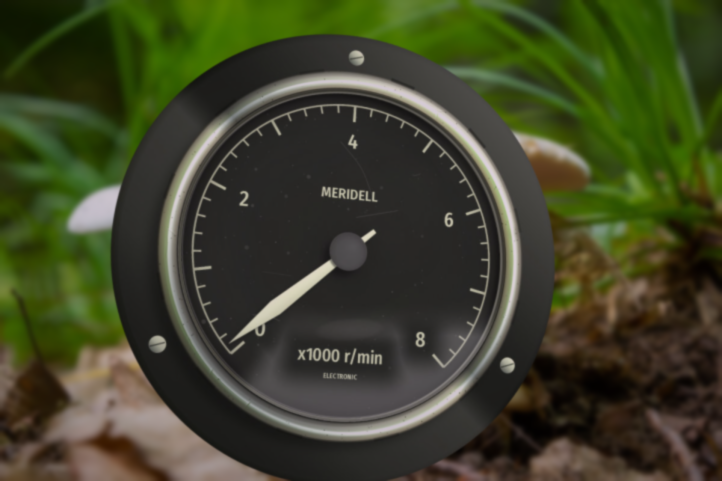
100 (rpm)
